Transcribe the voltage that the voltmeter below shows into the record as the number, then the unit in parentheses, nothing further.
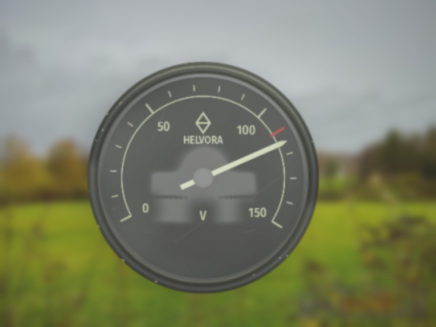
115 (V)
